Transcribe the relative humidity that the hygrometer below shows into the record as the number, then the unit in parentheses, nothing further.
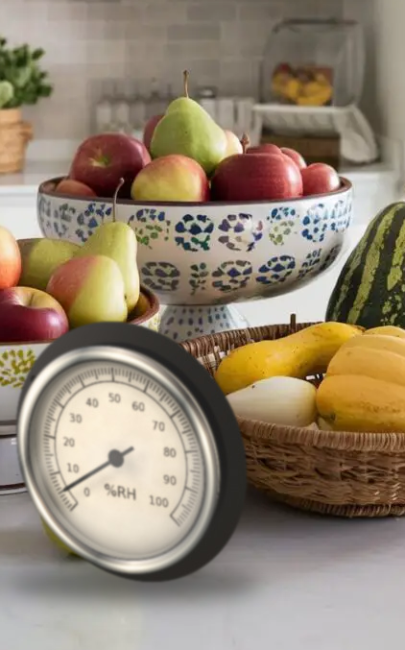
5 (%)
